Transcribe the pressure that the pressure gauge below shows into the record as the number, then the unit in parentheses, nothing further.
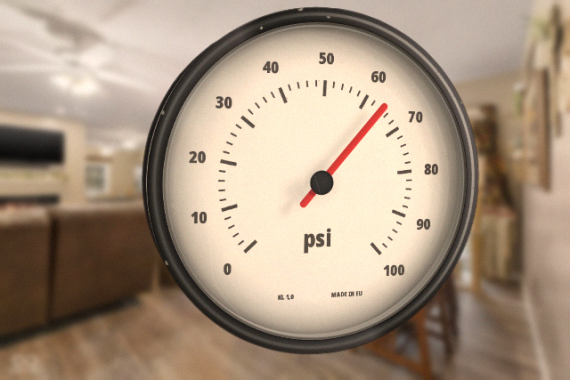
64 (psi)
